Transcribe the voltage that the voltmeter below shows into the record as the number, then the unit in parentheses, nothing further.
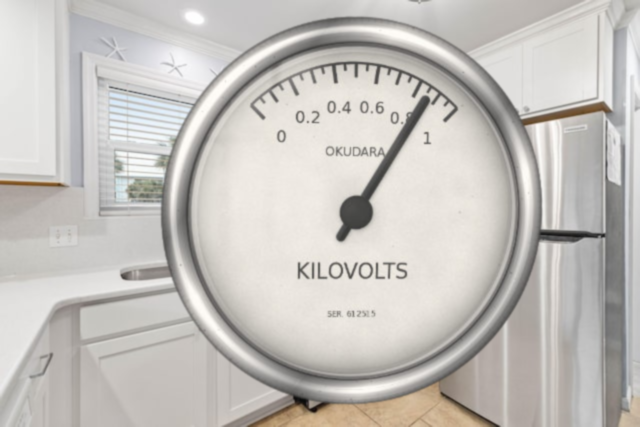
0.85 (kV)
